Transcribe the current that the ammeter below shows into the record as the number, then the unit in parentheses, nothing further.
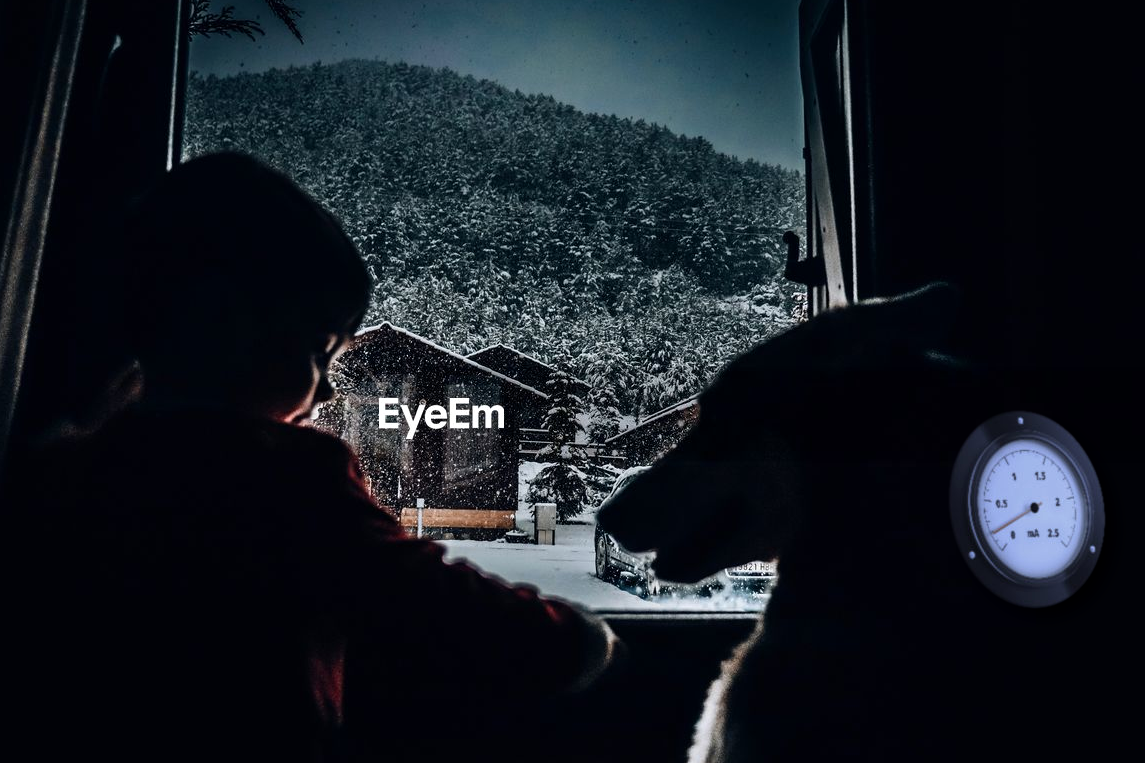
0.2 (mA)
